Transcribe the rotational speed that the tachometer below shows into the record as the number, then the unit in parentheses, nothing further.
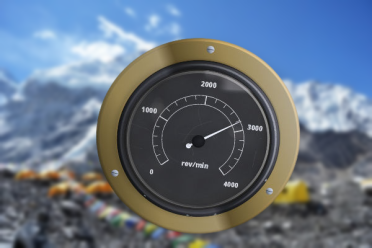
2800 (rpm)
